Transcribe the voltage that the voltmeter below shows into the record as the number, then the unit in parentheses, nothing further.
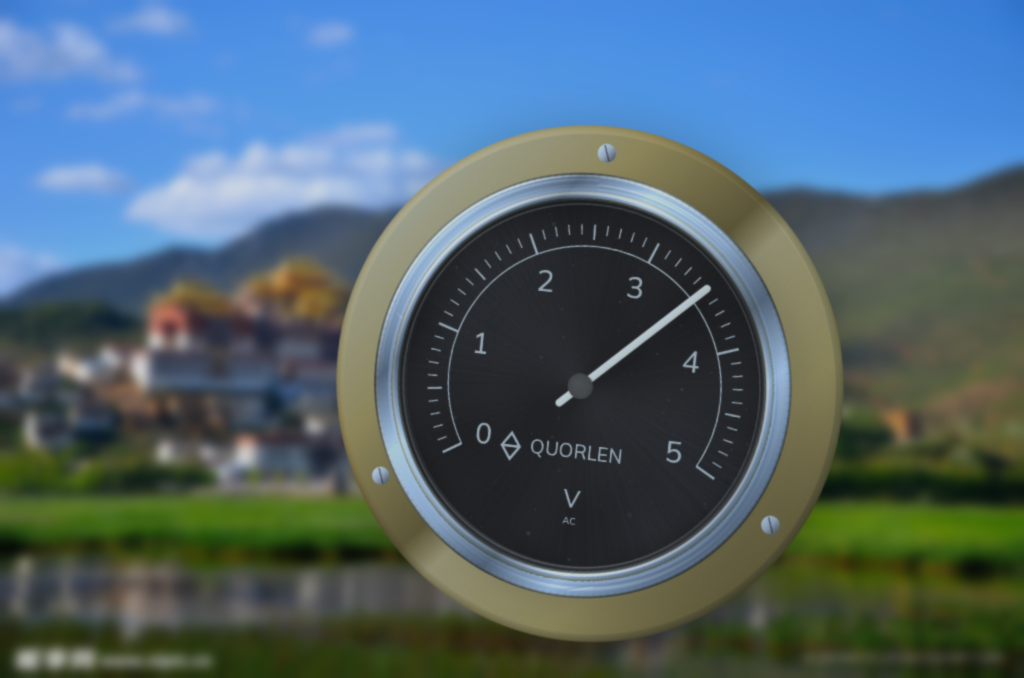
3.5 (V)
